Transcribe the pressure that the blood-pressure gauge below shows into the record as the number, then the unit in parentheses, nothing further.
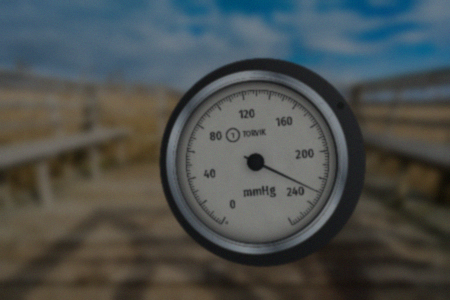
230 (mmHg)
